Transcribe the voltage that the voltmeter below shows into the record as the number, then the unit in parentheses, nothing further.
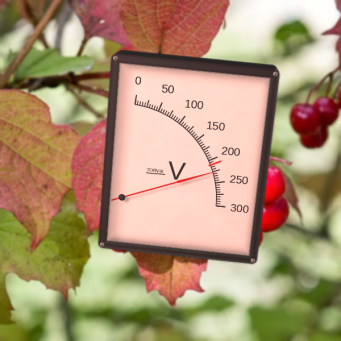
225 (V)
